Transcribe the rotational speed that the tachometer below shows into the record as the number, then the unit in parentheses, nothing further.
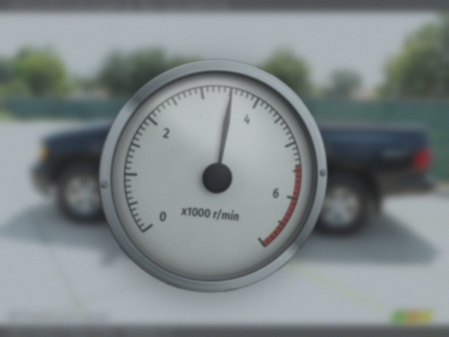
3500 (rpm)
